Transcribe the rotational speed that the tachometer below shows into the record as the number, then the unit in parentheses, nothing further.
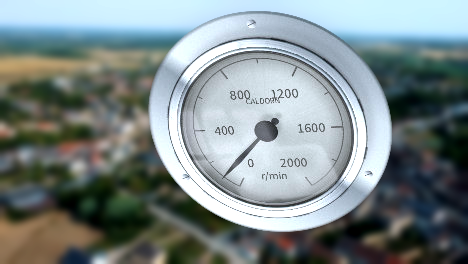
100 (rpm)
